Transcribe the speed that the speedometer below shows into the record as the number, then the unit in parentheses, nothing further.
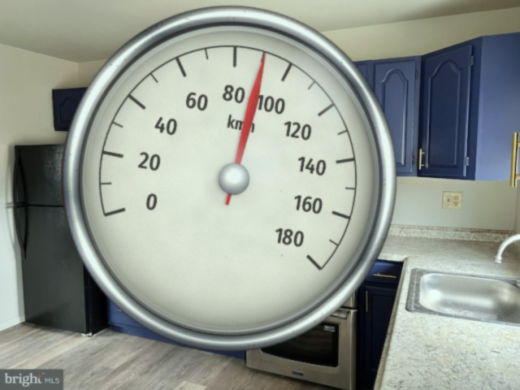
90 (km/h)
